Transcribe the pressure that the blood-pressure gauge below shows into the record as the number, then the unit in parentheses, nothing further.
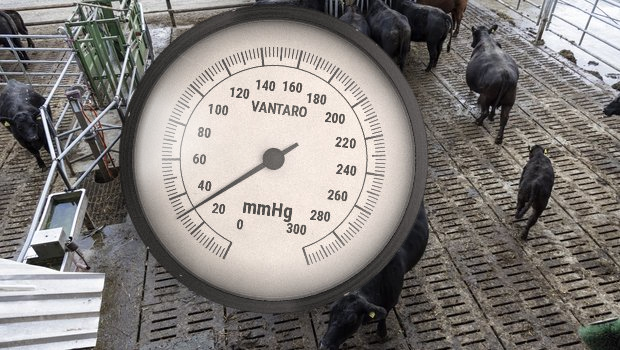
30 (mmHg)
